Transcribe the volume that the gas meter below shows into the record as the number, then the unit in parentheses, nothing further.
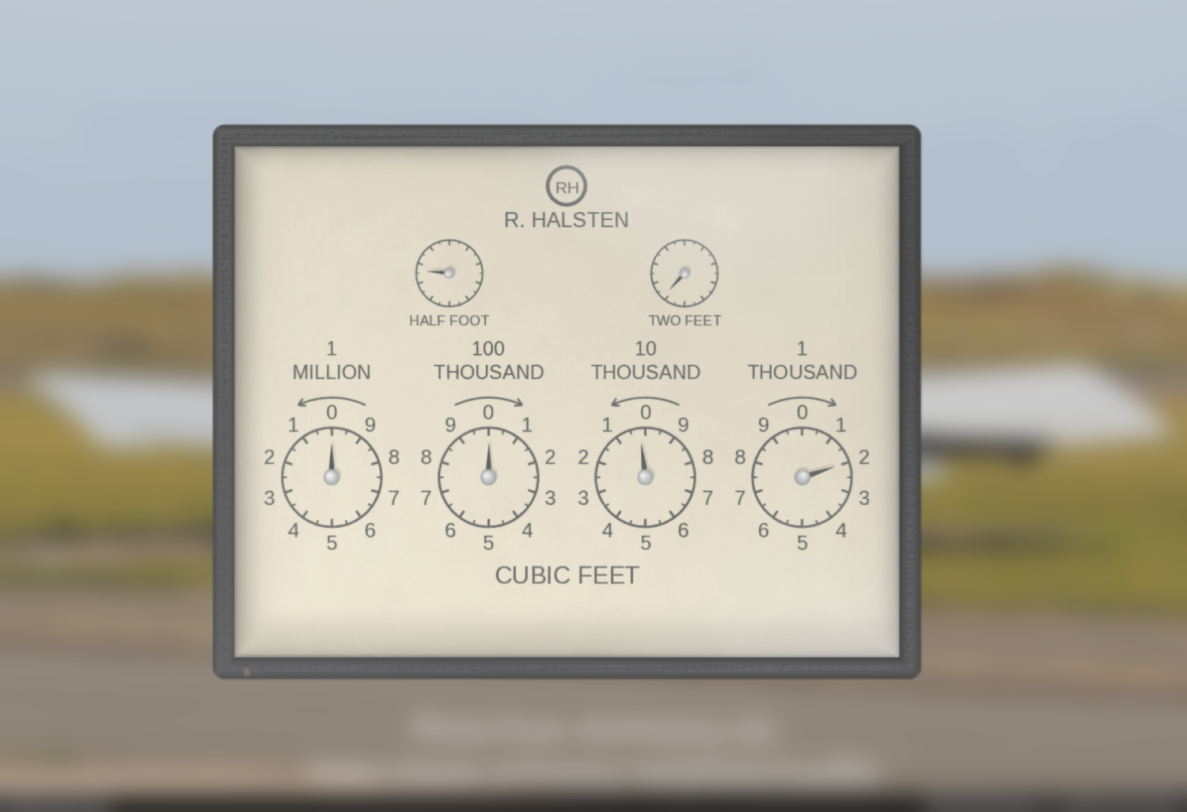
200 (ft³)
